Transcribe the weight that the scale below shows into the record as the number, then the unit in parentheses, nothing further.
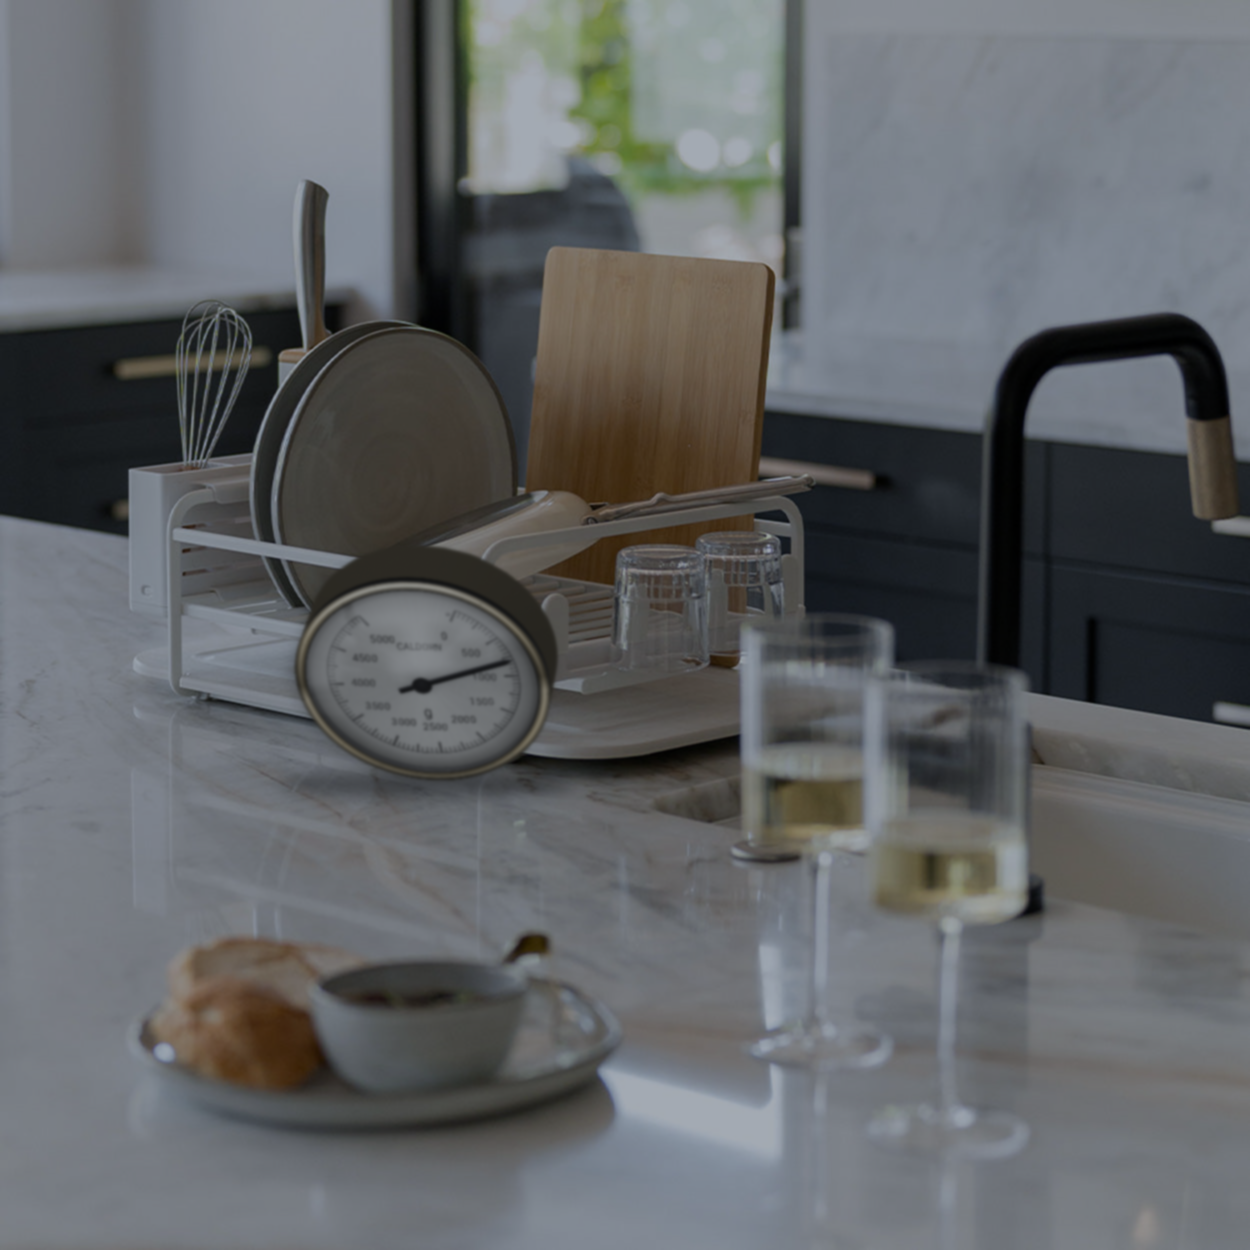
750 (g)
